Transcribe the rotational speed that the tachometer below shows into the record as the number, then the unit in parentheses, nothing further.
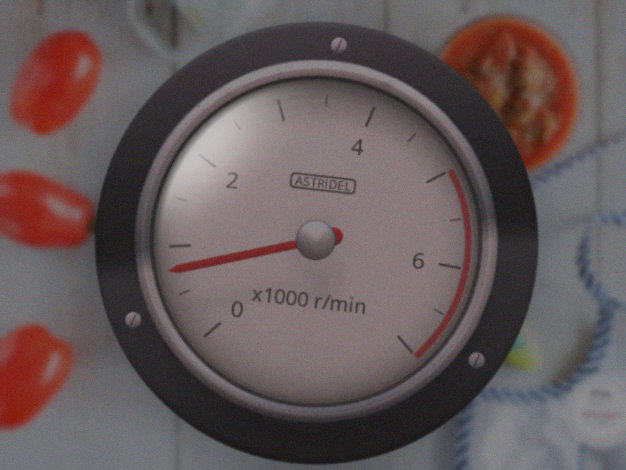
750 (rpm)
